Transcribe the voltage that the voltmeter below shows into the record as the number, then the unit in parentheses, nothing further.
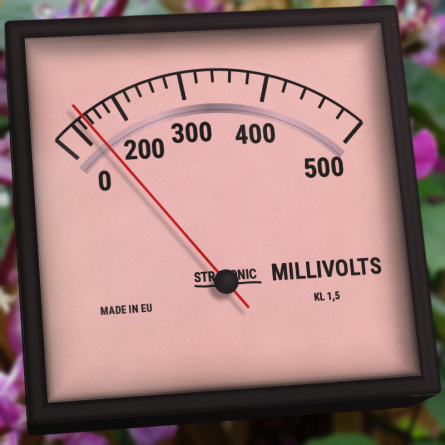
130 (mV)
